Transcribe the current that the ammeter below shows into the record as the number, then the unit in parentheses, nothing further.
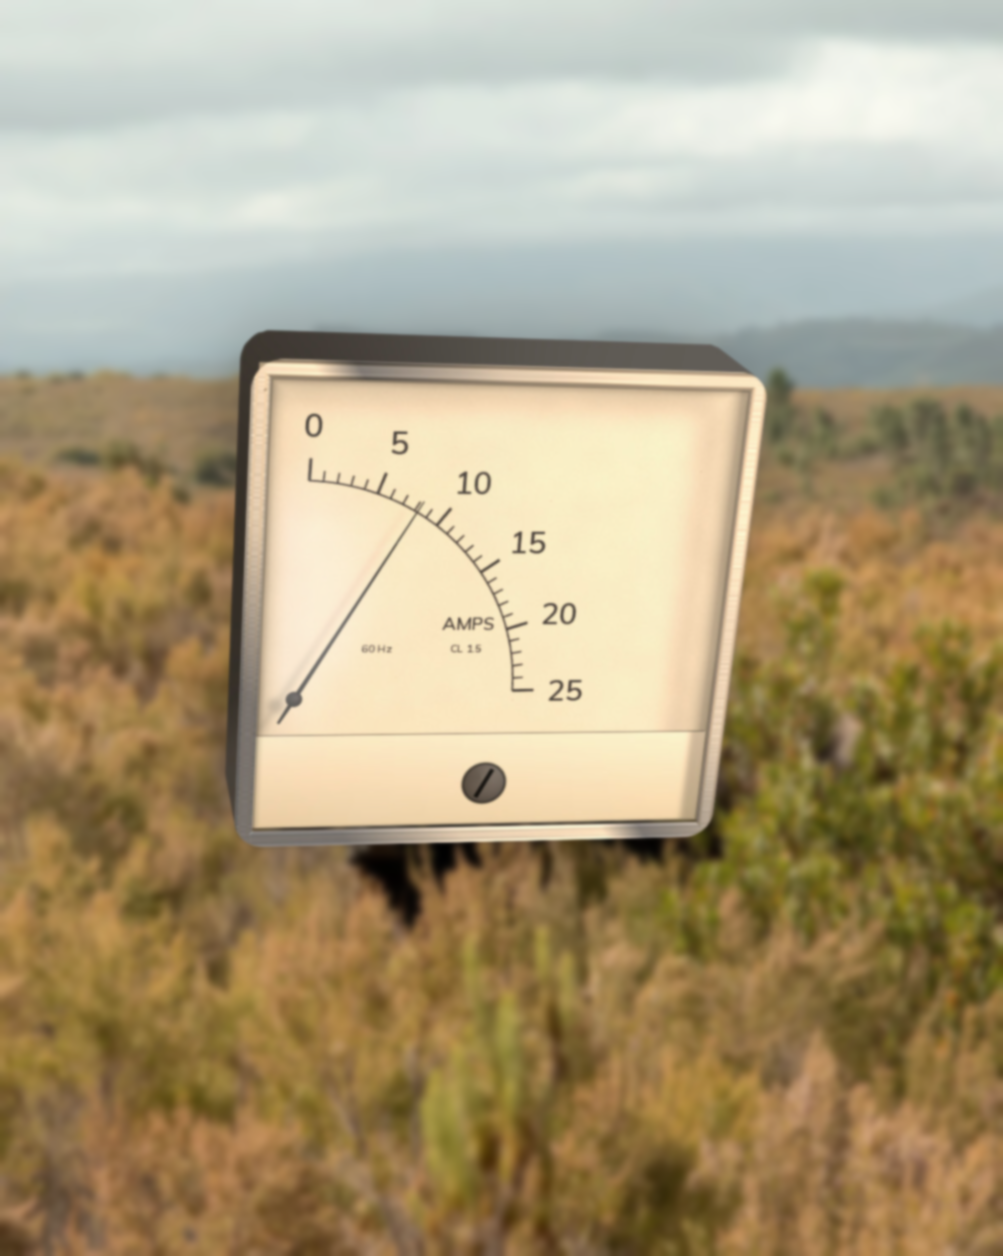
8 (A)
